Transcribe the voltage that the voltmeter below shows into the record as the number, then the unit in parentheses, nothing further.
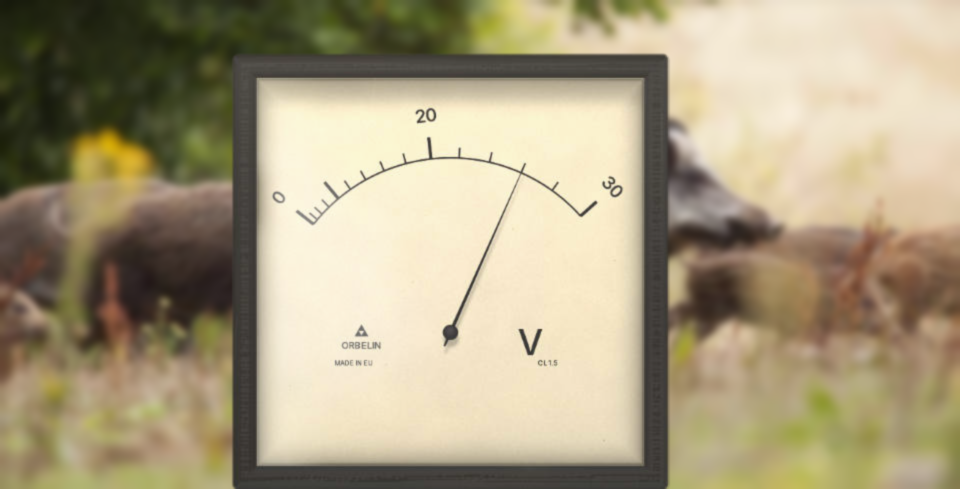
26 (V)
